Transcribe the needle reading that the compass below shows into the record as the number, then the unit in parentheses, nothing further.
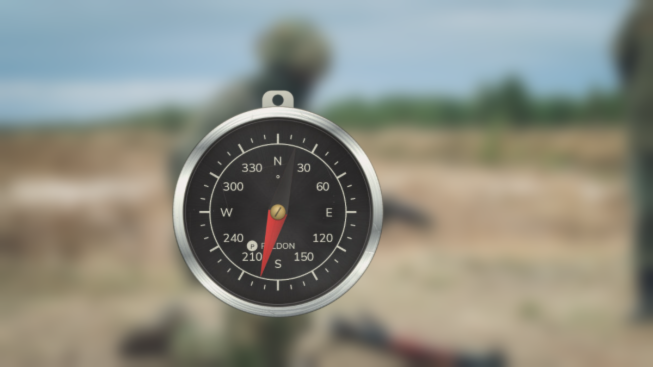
195 (°)
